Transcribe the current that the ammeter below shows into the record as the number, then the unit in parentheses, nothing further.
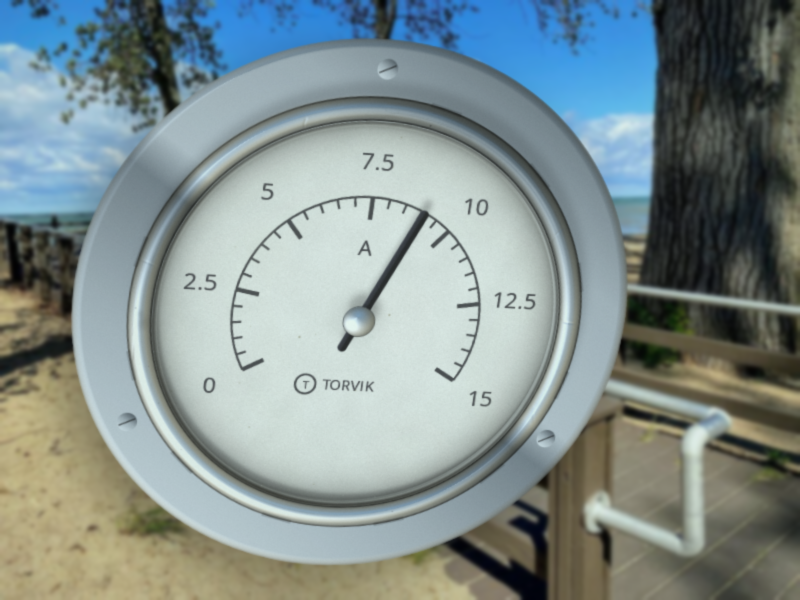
9 (A)
